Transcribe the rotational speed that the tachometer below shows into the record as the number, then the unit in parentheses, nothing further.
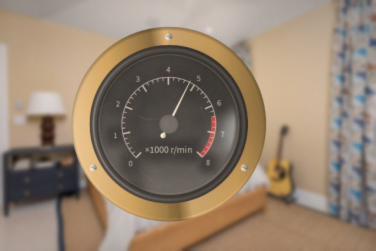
4800 (rpm)
